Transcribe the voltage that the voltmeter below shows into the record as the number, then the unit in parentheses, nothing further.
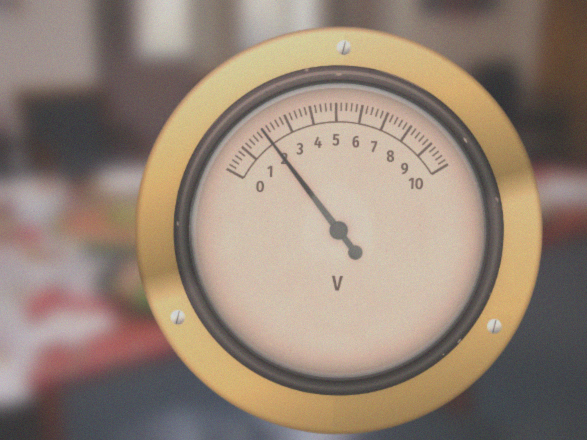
2 (V)
